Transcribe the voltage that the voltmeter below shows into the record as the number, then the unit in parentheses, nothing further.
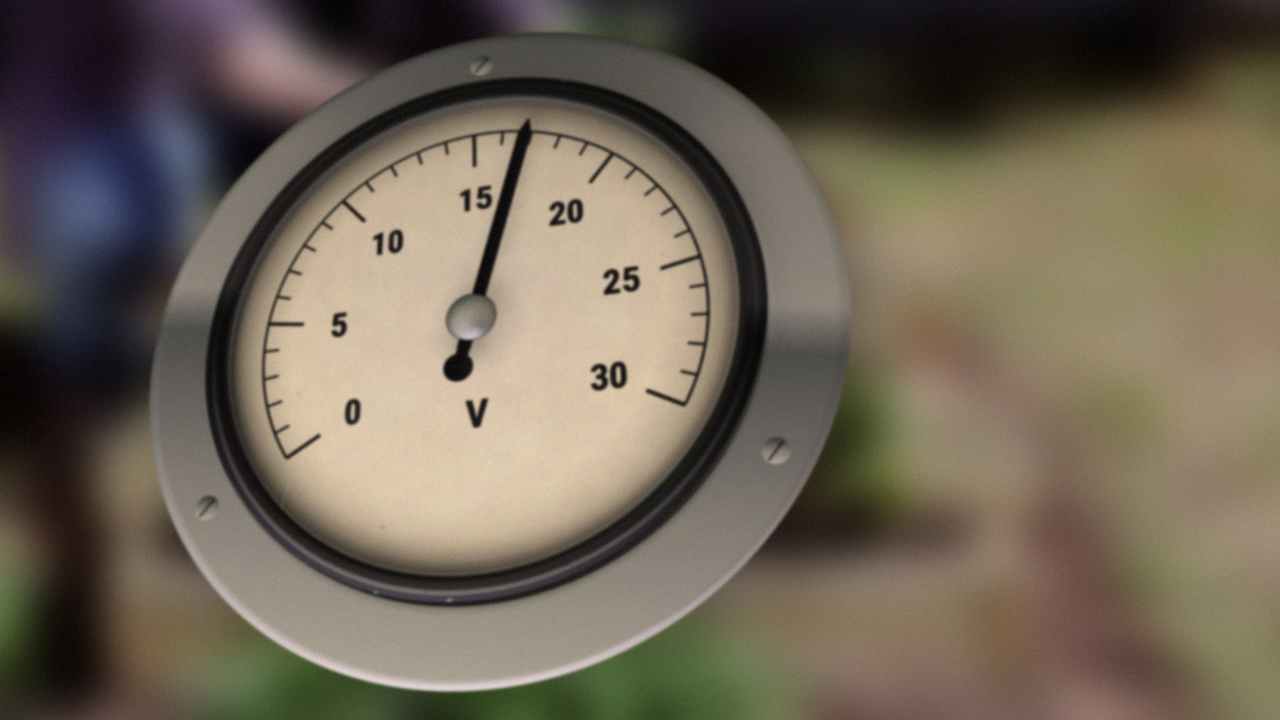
17 (V)
